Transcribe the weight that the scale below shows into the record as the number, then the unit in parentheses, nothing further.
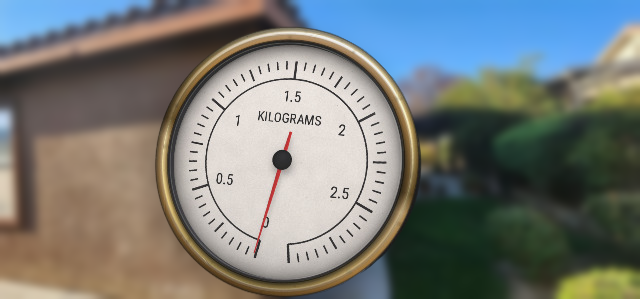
0 (kg)
